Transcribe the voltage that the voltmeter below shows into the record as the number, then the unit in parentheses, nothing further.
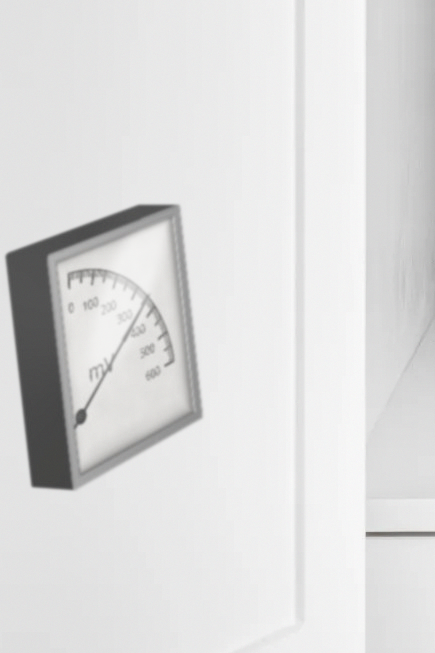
350 (mV)
